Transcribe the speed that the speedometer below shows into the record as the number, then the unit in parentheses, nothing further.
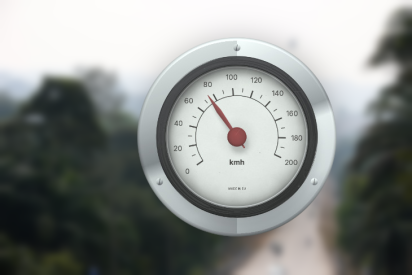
75 (km/h)
